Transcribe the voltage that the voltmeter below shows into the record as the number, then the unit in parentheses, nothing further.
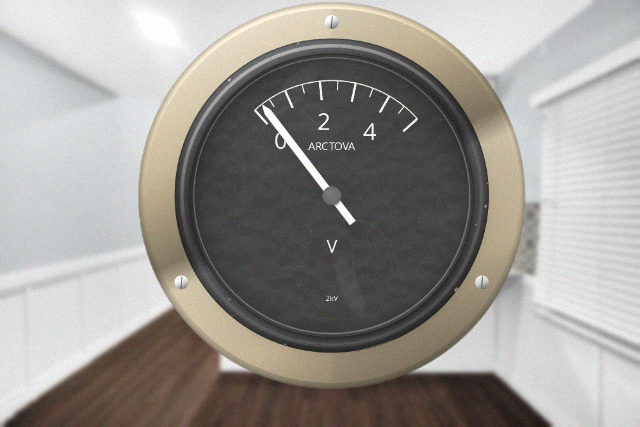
0.25 (V)
